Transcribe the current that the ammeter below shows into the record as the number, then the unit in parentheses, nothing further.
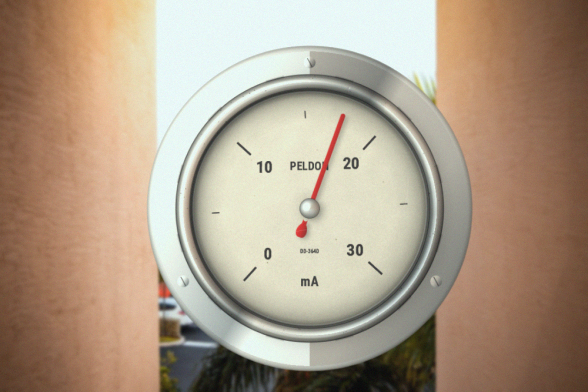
17.5 (mA)
